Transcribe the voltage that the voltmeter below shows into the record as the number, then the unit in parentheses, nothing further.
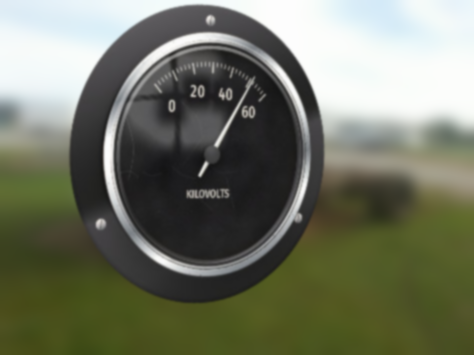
50 (kV)
